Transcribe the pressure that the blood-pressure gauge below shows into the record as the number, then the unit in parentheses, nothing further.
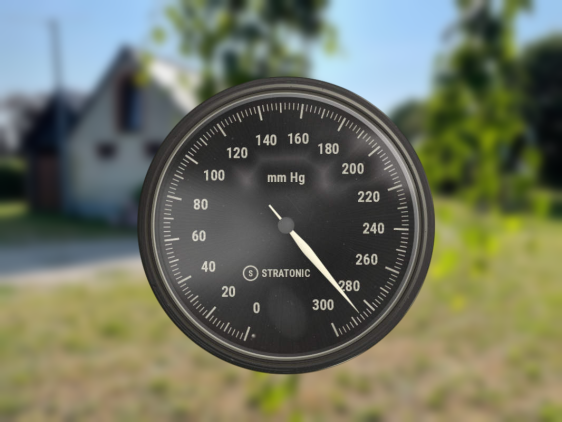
286 (mmHg)
